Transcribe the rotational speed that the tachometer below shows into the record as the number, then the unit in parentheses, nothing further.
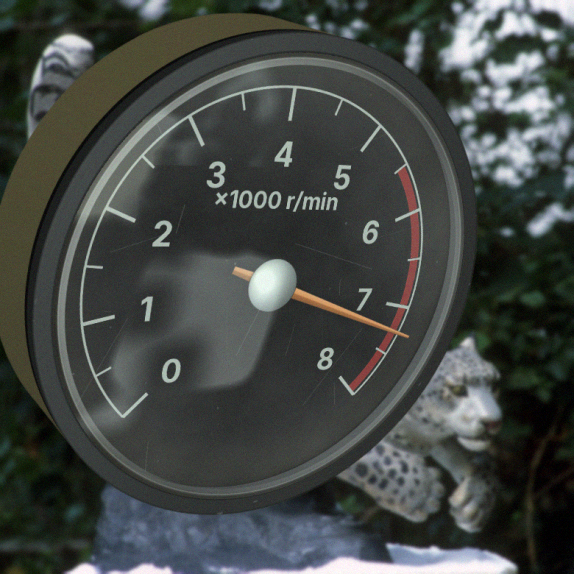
7250 (rpm)
